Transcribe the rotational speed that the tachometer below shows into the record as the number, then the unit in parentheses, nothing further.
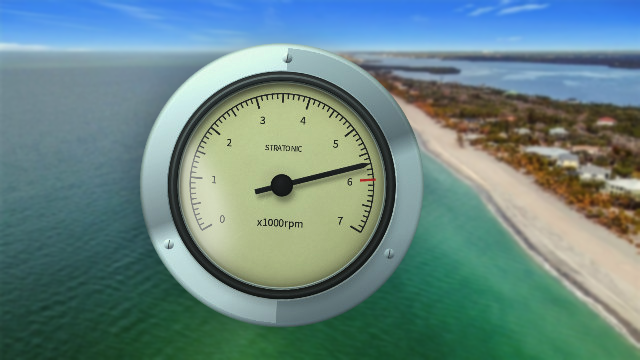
5700 (rpm)
